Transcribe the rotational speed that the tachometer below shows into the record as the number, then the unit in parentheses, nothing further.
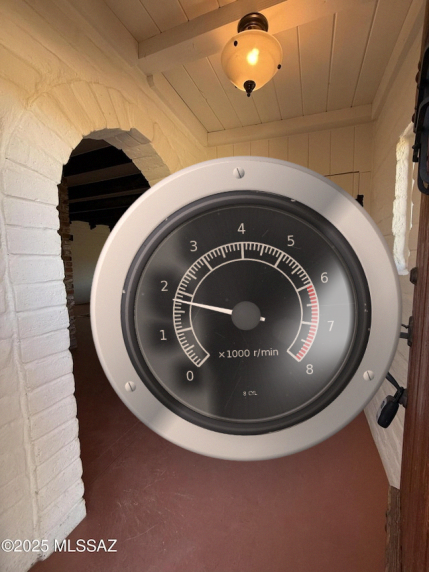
1800 (rpm)
